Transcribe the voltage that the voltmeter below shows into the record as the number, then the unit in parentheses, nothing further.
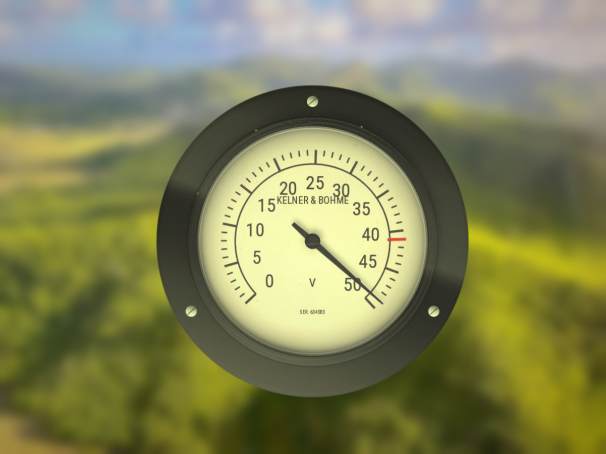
49 (V)
